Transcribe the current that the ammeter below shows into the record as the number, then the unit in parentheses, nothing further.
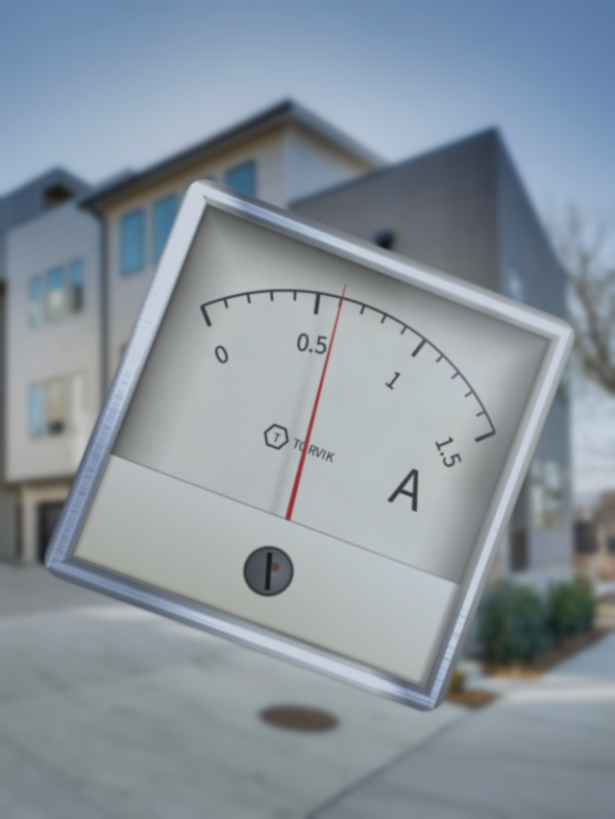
0.6 (A)
